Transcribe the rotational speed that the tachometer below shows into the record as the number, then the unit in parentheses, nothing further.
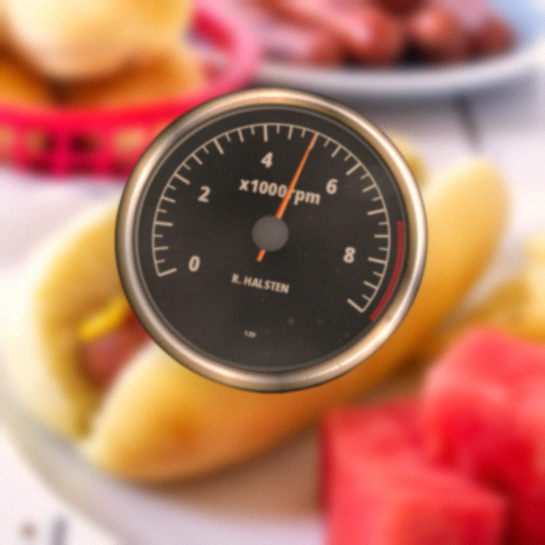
5000 (rpm)
